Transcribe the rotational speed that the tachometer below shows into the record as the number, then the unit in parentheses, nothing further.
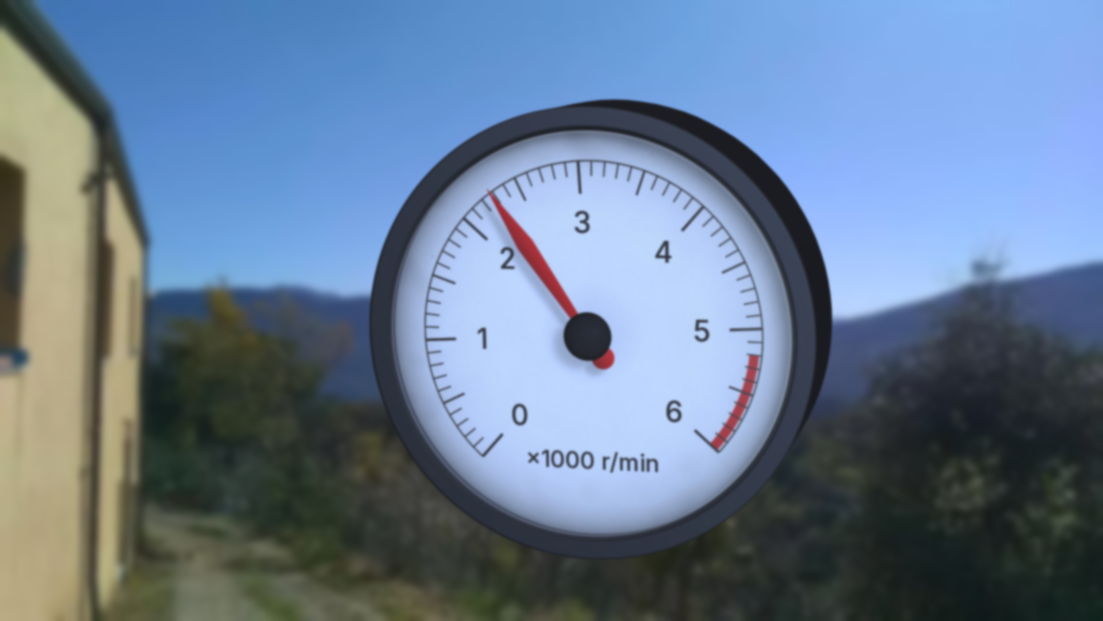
2300 (rpm)
